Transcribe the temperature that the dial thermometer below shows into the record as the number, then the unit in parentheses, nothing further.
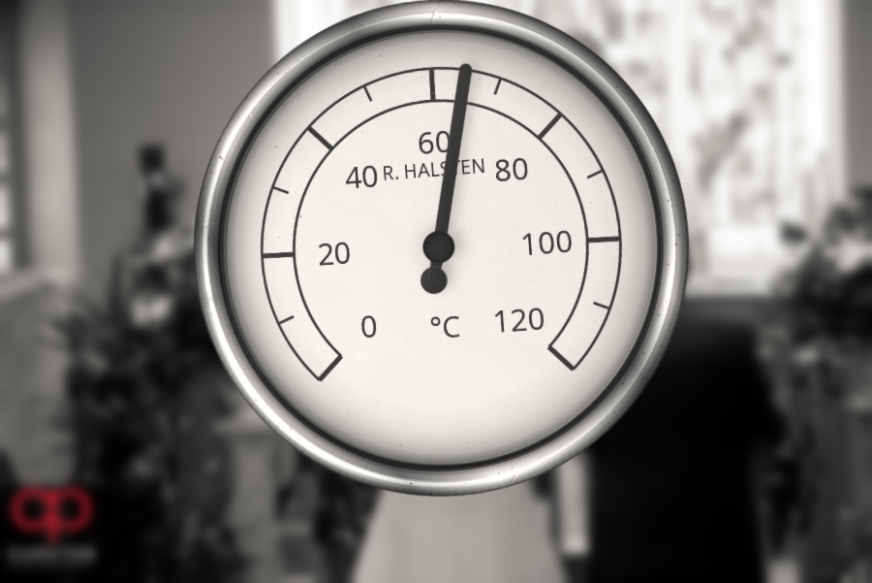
65 (°C)
